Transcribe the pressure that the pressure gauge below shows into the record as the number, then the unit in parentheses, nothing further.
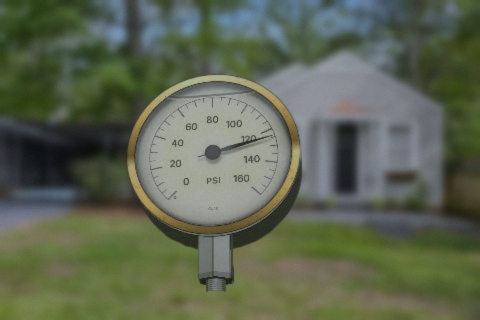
125 (psi)
